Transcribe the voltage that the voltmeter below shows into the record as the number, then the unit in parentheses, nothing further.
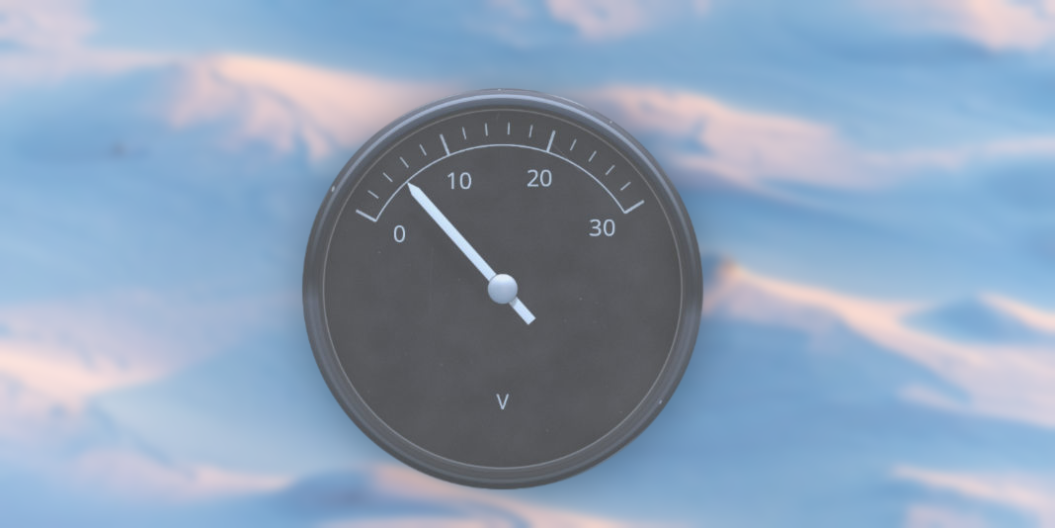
5 (V)
